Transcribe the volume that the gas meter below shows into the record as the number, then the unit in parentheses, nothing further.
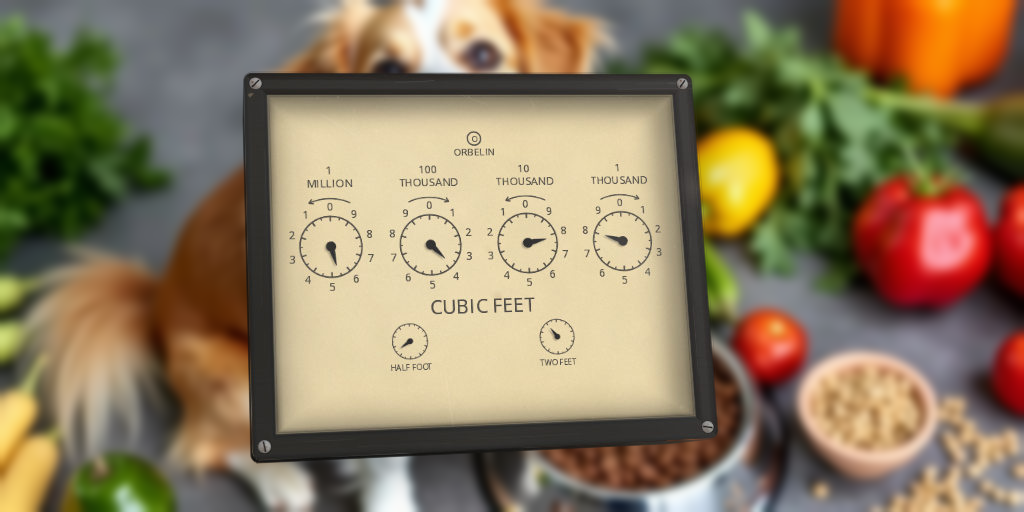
537800 (ft³)
